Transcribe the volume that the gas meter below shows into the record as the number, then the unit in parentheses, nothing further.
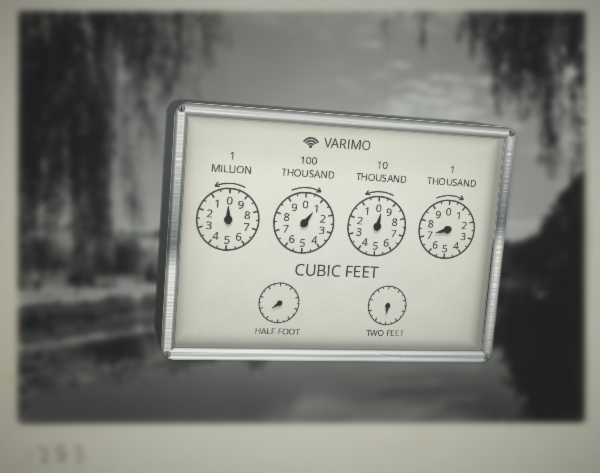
9700 (ft³)
